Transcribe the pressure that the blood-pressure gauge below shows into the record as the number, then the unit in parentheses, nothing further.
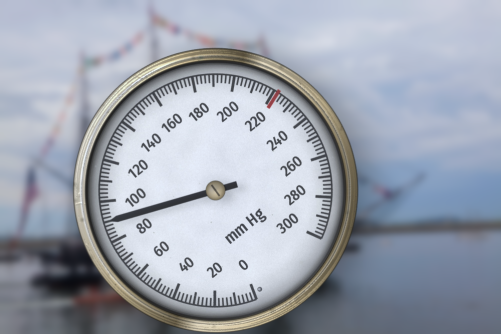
90 (mmHg)
